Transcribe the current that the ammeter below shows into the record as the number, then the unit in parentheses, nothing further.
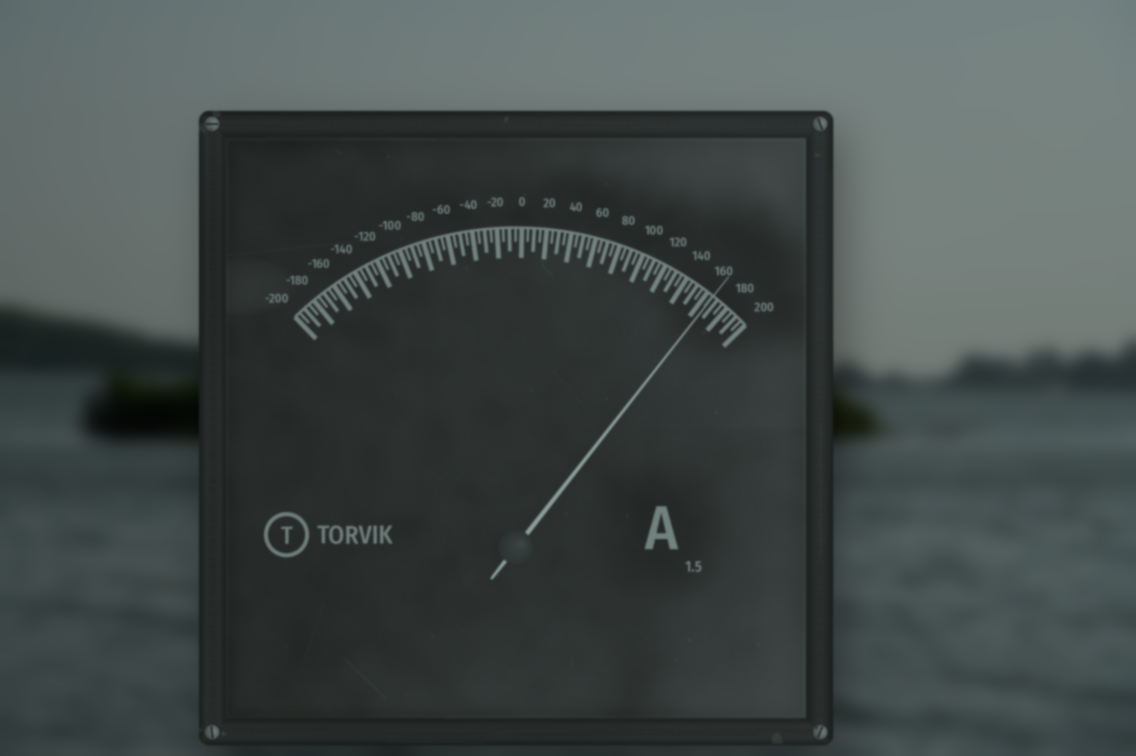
165 (A)
